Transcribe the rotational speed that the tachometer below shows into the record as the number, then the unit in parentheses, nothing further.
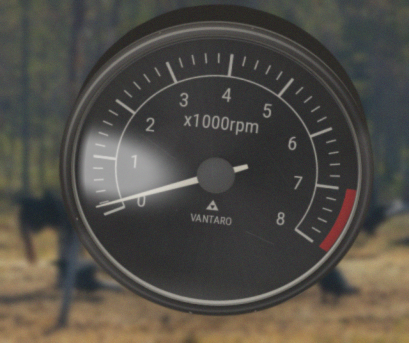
200 (rpm)
